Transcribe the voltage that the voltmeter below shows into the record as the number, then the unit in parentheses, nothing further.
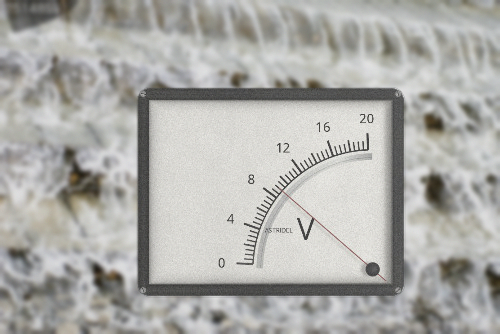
9 (V)
